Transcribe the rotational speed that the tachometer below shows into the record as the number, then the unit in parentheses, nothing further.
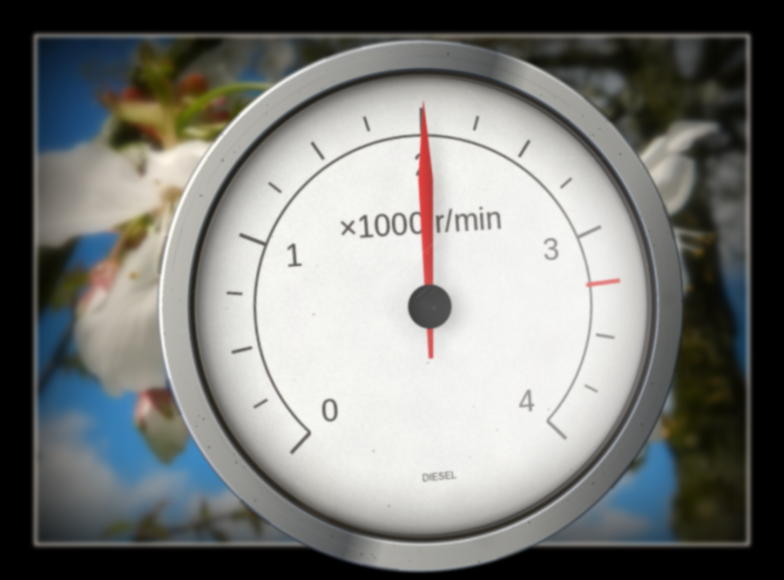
2000 (rpm)
